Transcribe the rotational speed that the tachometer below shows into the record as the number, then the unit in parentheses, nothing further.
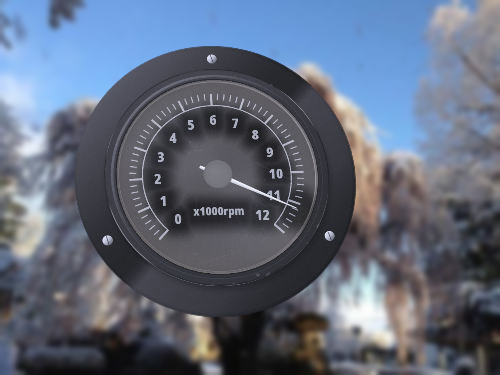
11200 (rpm)
